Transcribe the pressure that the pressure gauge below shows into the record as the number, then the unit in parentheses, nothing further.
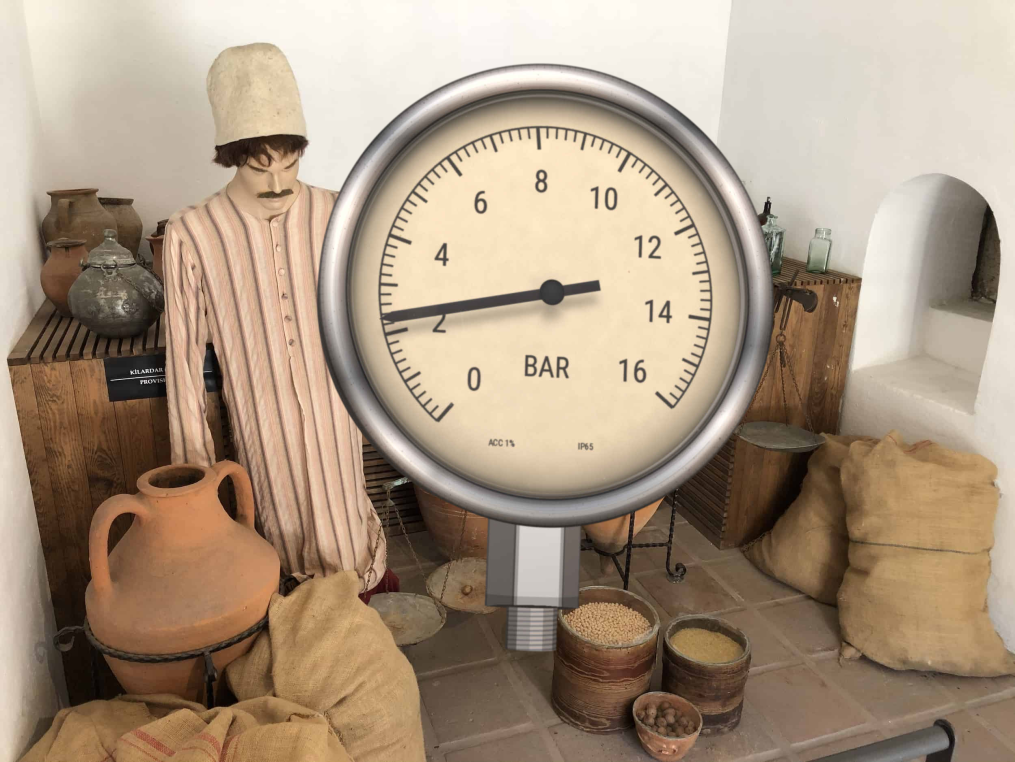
2.3 (bar)
